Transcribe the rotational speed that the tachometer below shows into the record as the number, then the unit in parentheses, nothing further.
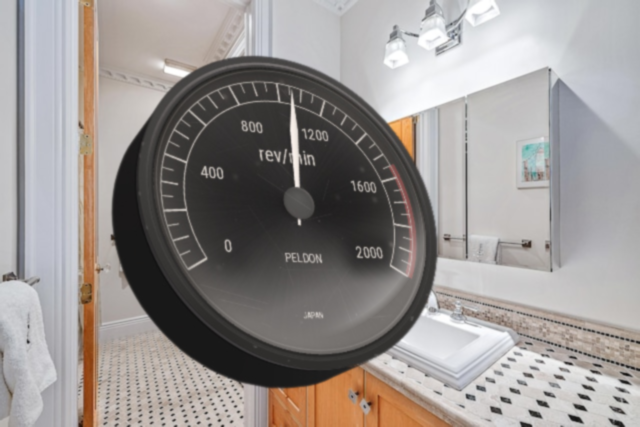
1050 (rpm)
